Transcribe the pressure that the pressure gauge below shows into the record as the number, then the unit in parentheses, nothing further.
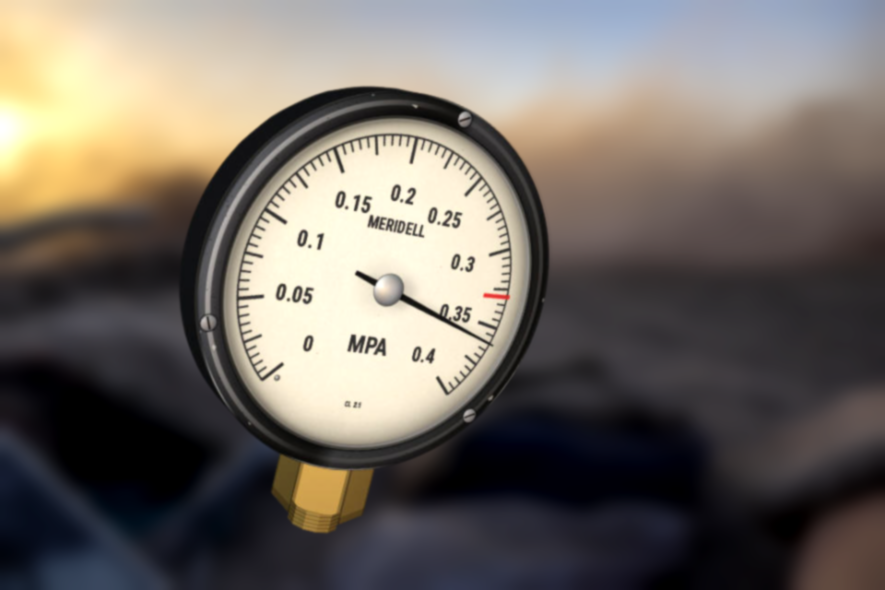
0.36 (MPa)
